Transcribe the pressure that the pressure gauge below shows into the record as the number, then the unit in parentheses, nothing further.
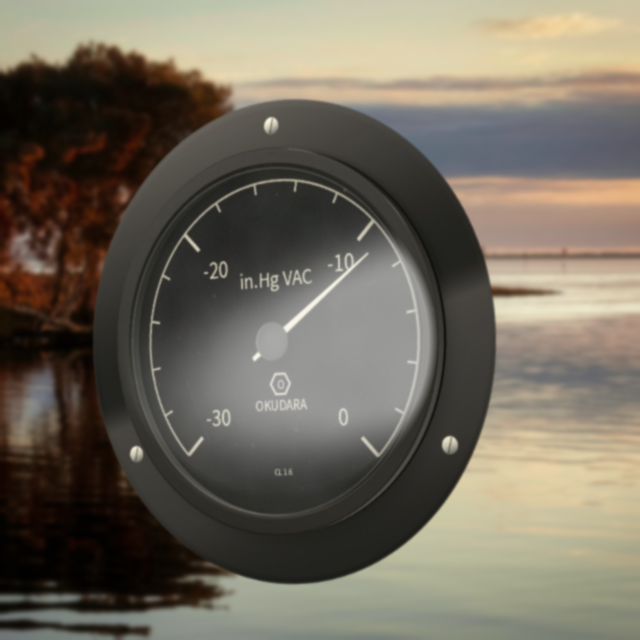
-9 (inHg)
